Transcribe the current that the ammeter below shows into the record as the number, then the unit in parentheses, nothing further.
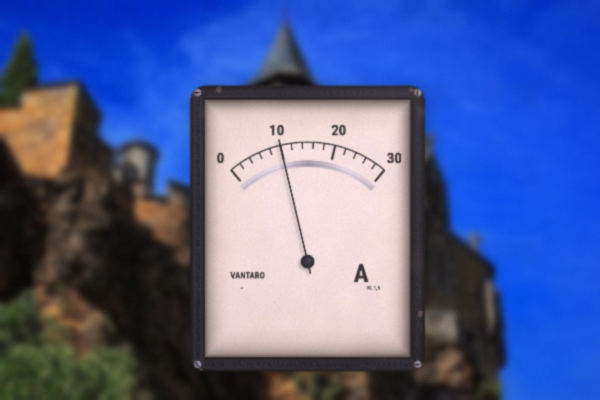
10 (A)
